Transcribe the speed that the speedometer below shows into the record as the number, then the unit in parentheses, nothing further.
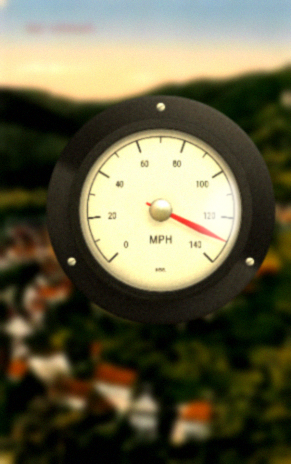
130 (mph)
